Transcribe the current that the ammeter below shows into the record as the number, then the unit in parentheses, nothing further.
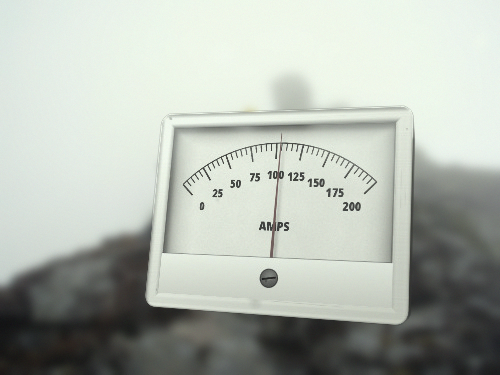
105 (A)
